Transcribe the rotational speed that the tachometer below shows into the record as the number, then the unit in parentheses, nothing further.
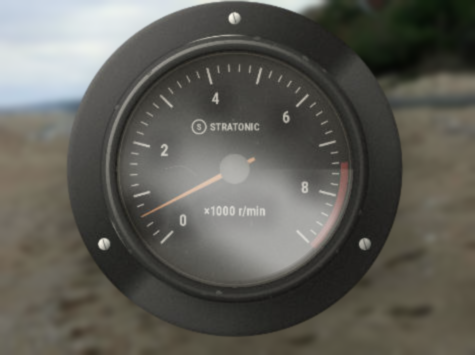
600 (rpm)
